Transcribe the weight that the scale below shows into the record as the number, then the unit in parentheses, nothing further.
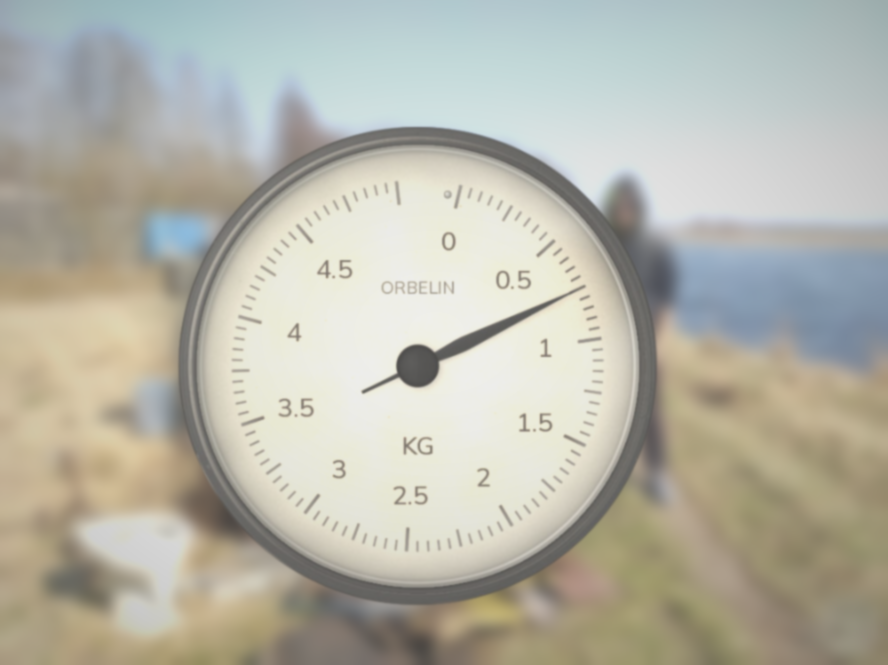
0.75 (kg)
